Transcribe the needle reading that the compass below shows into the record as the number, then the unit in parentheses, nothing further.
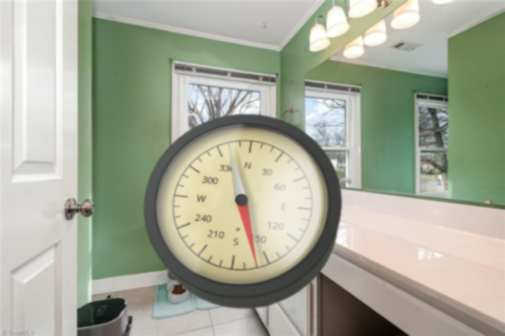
160 (°)
